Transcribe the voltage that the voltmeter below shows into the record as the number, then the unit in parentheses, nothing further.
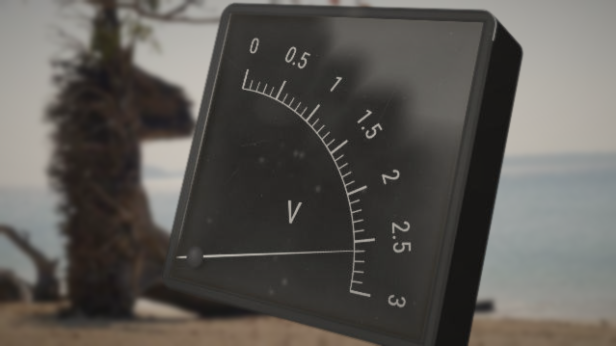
2.6 (V)
